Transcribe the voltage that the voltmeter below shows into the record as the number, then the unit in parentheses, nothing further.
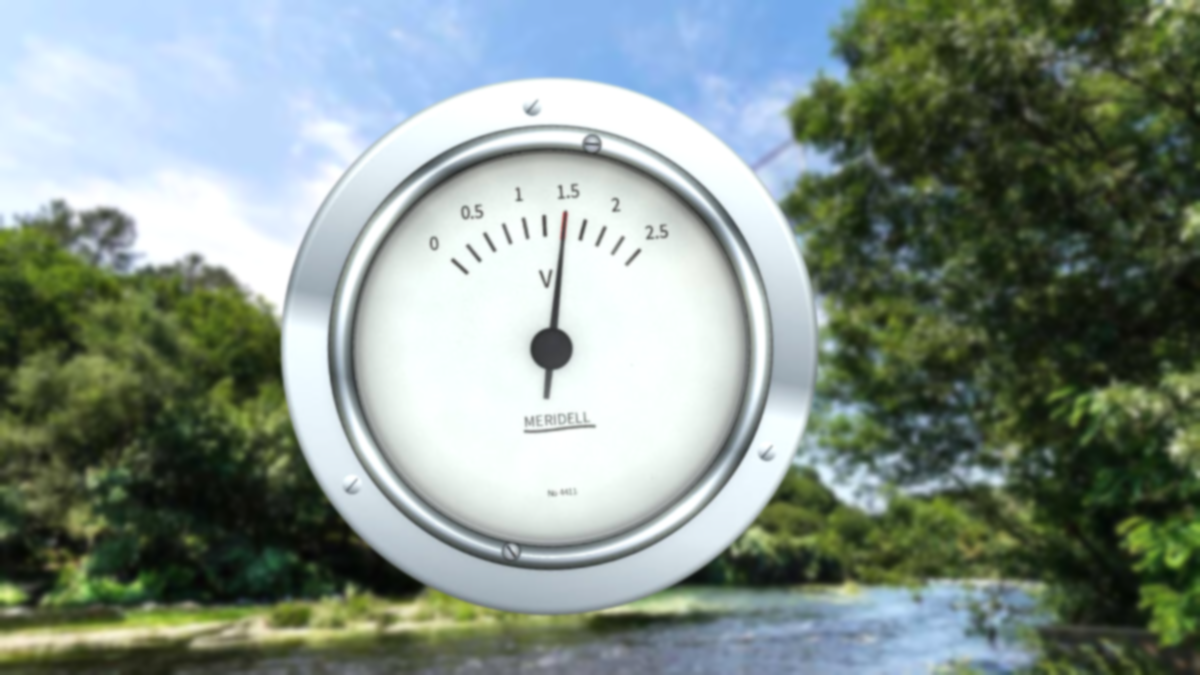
1.5 (V)
